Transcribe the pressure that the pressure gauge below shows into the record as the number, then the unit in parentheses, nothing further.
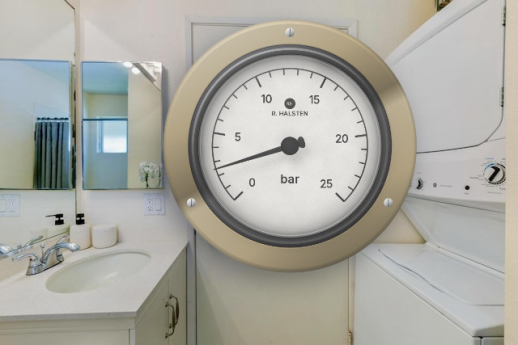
2.5 (bar)
